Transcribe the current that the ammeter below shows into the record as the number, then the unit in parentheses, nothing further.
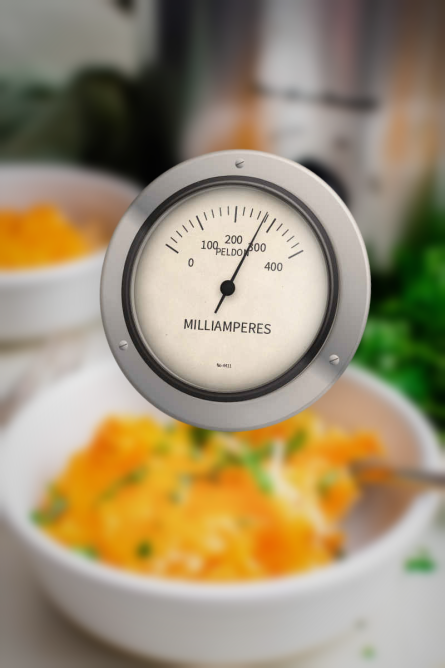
280 (mA)
